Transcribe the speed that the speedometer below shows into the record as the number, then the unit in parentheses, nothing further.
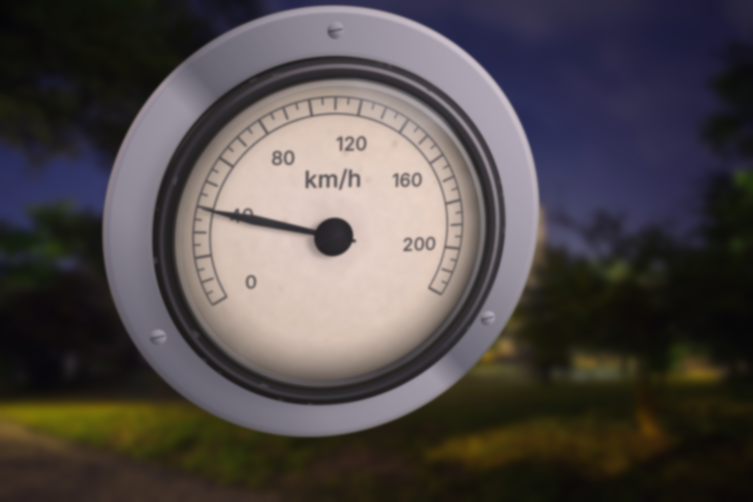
40 (km/h)
